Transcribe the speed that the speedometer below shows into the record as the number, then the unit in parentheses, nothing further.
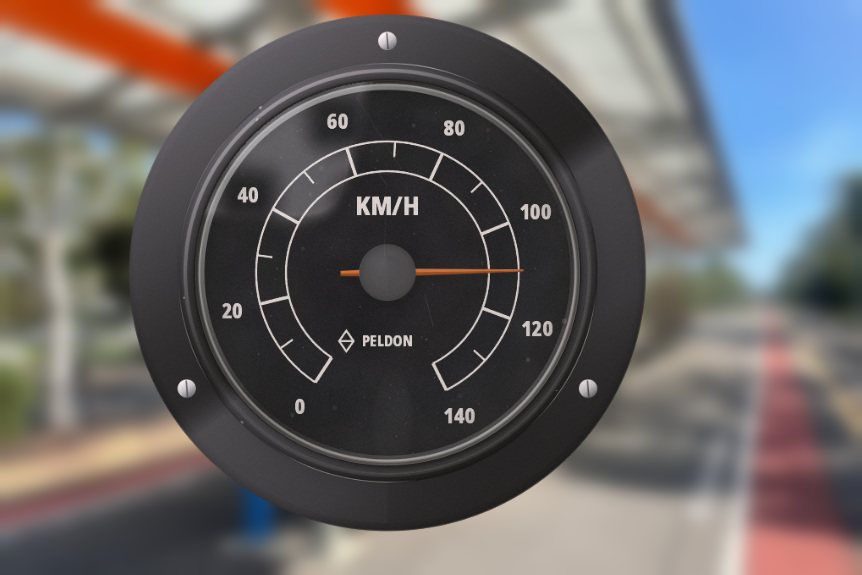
110 (km/h)
